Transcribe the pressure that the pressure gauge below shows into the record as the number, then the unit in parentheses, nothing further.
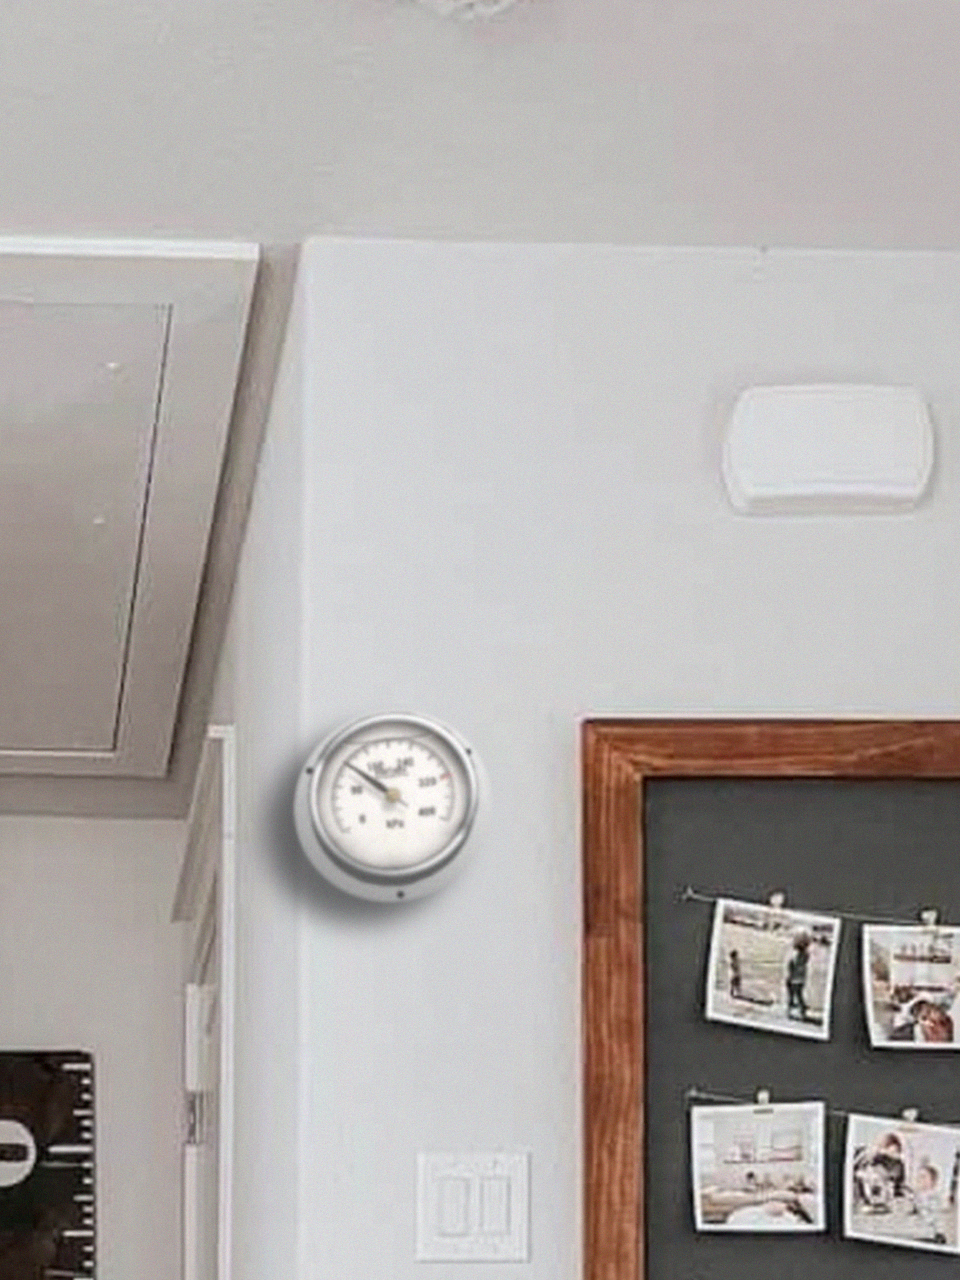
120 (kPa)
